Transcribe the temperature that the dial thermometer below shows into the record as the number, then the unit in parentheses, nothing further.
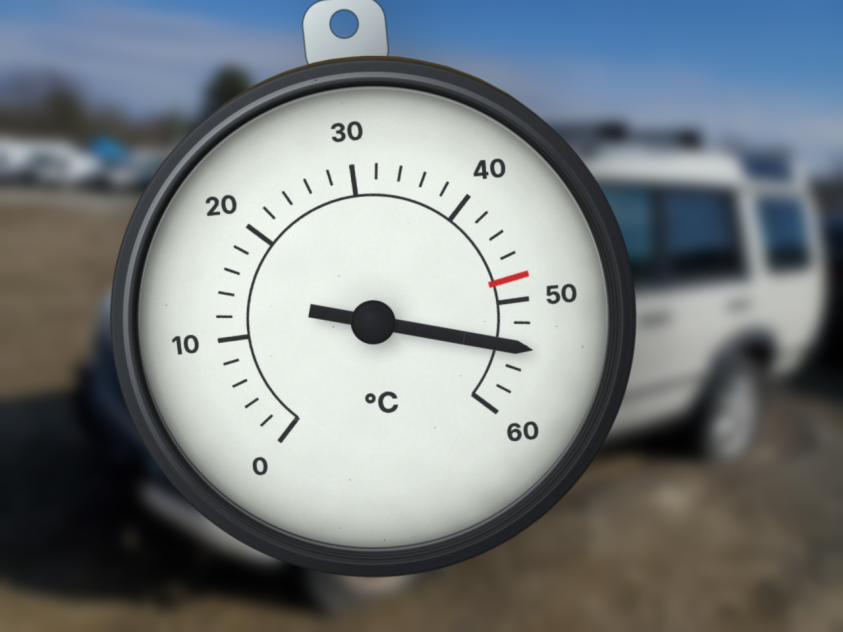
54 (°C)
